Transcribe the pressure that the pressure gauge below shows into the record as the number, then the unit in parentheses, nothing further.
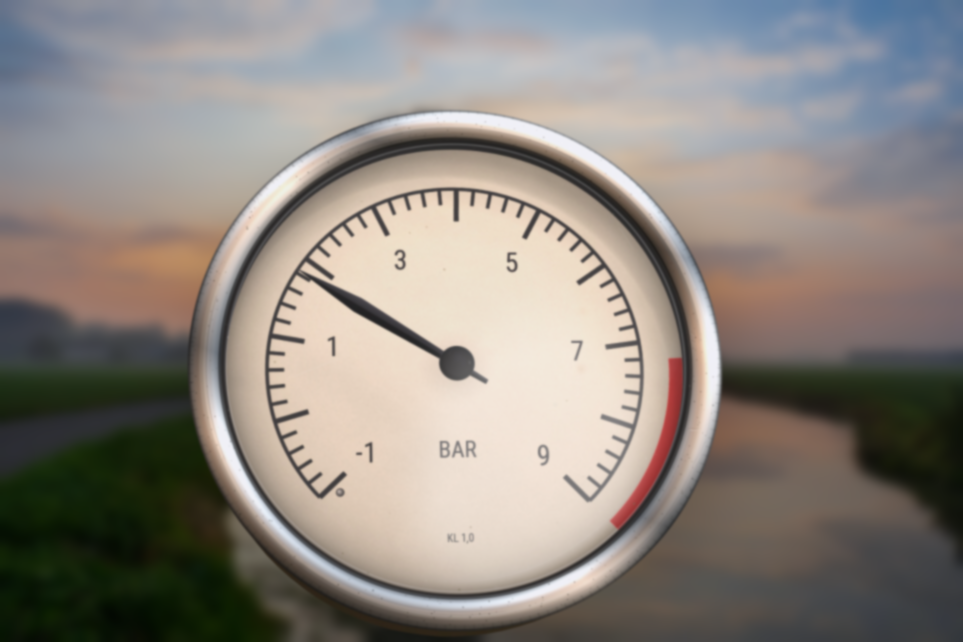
1.8 (bar)
